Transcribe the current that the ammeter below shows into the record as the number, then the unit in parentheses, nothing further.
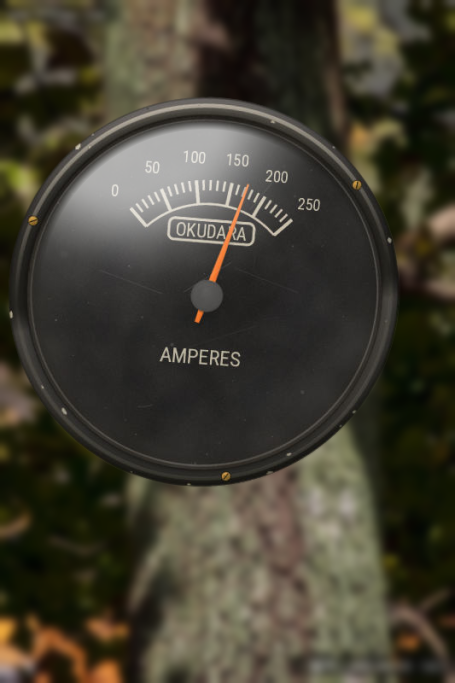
170 (A)
